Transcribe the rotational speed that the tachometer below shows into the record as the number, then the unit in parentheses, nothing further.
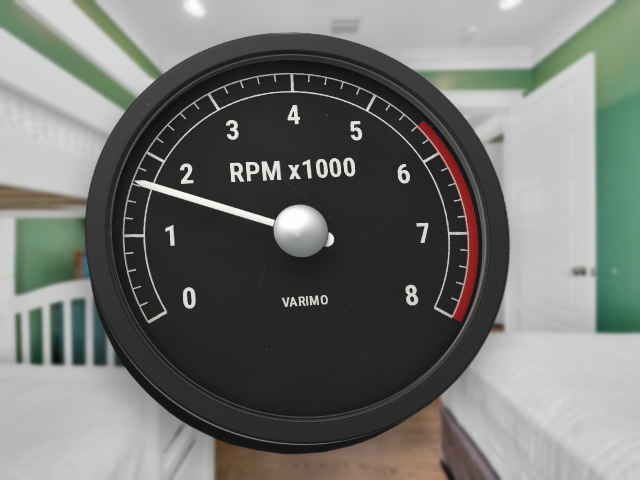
1600 (rpm)
